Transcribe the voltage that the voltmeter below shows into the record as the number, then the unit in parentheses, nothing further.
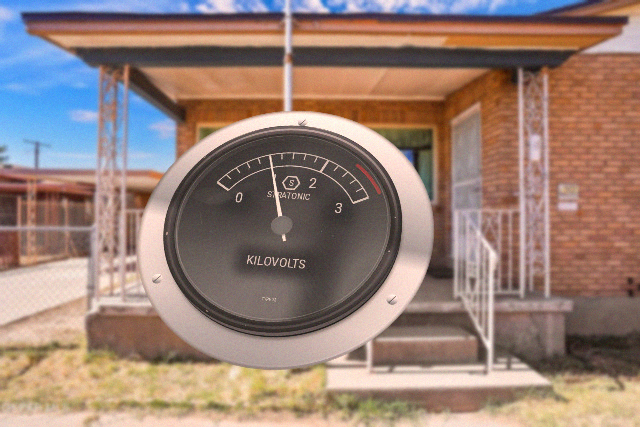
1 (kV)
